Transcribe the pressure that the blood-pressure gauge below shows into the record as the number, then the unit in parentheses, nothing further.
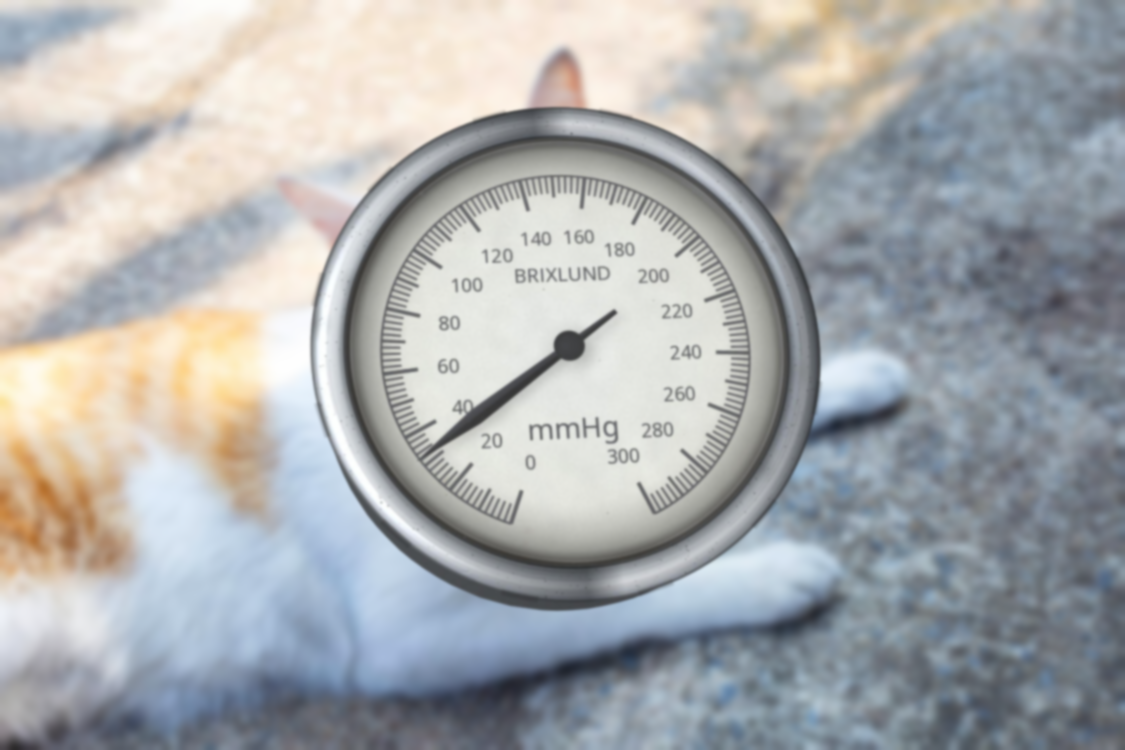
32 (mmHg)
